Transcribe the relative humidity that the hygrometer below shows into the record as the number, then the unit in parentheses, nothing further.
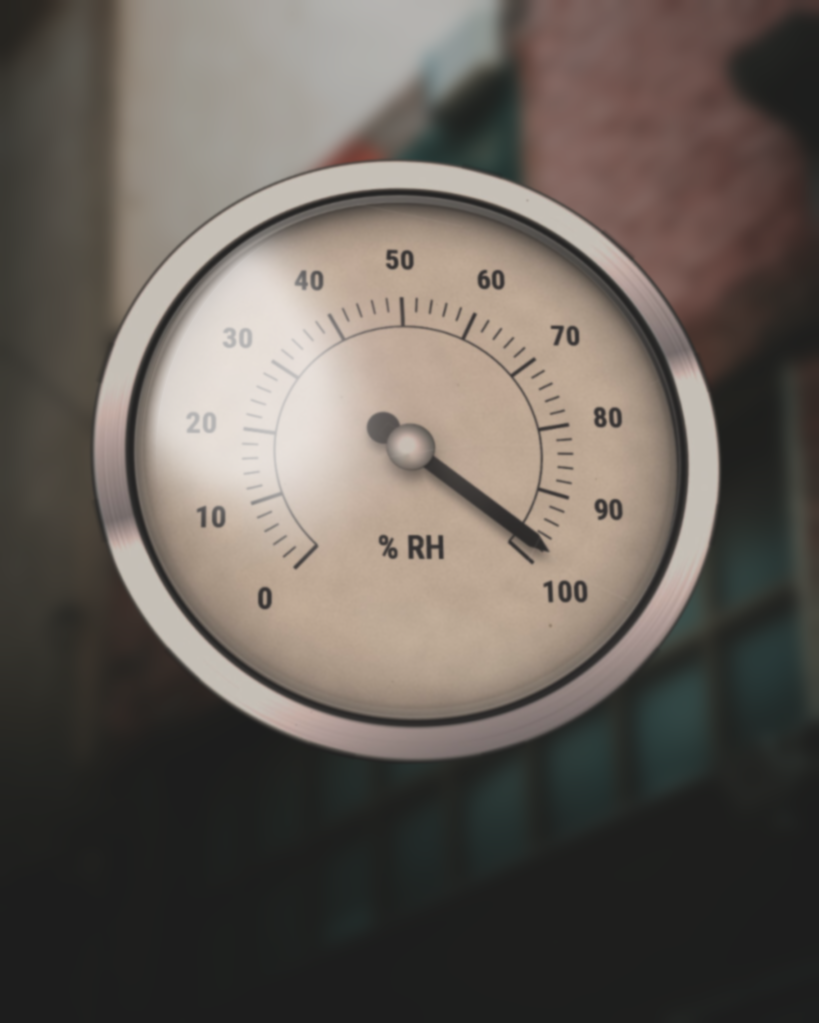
98 (%)
